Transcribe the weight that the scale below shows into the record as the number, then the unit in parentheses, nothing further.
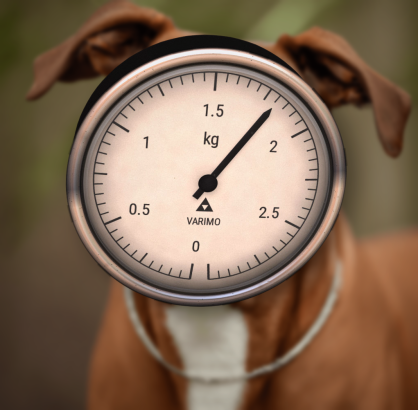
1.8 (kg)
